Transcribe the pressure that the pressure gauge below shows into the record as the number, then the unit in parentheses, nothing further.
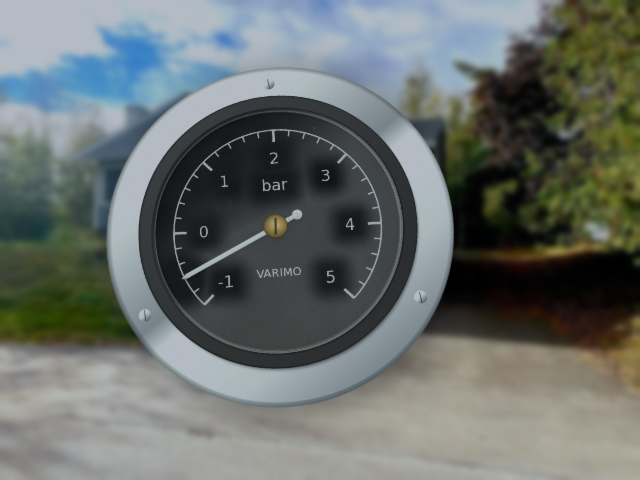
-0.6 (bar)
